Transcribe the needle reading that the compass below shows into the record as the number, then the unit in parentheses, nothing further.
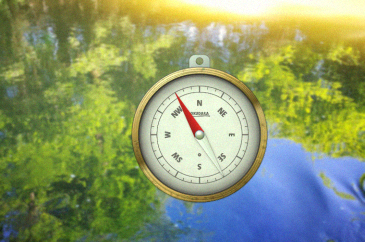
330 (°)
